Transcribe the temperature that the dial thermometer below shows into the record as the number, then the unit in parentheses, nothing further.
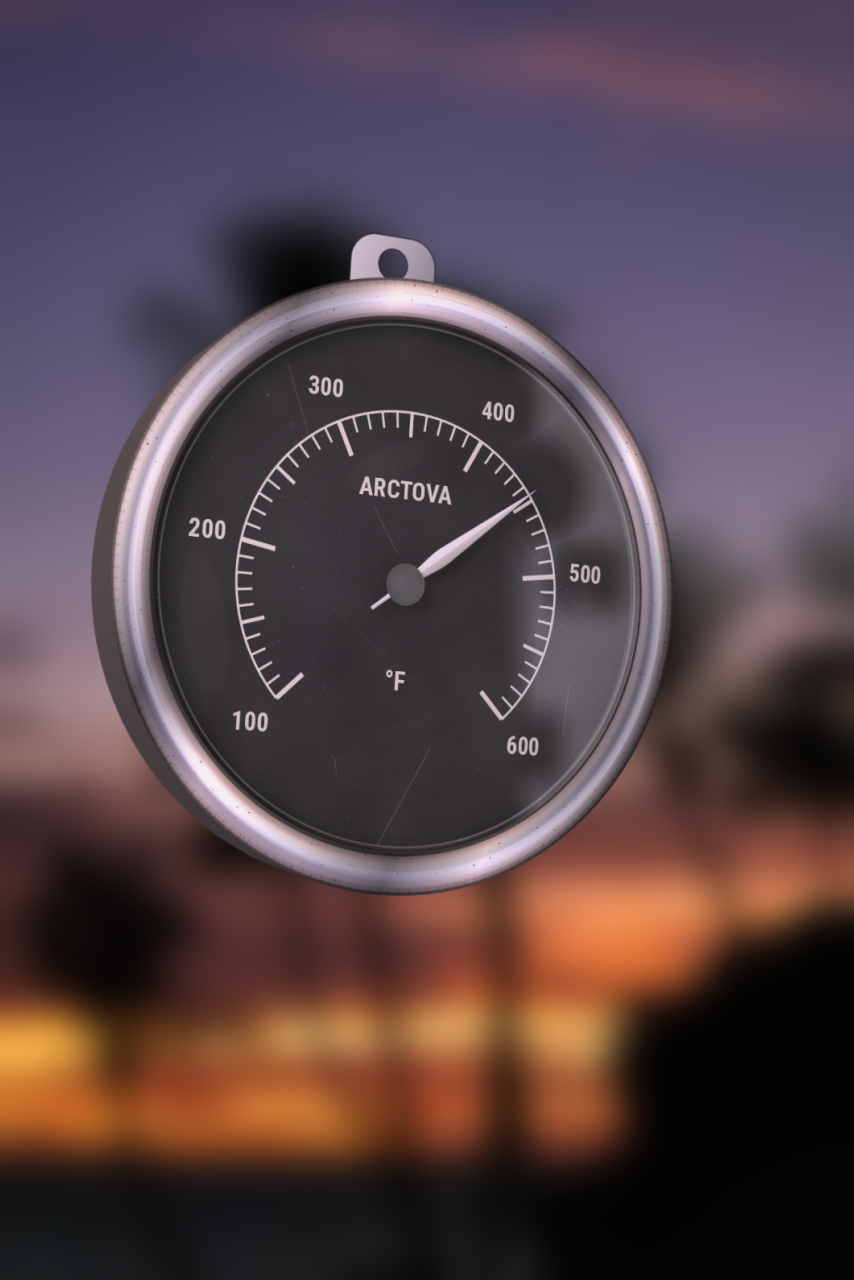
445 (°F)
